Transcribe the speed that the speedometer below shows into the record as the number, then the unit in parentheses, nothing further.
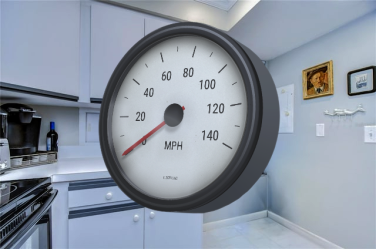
0 (mph)
